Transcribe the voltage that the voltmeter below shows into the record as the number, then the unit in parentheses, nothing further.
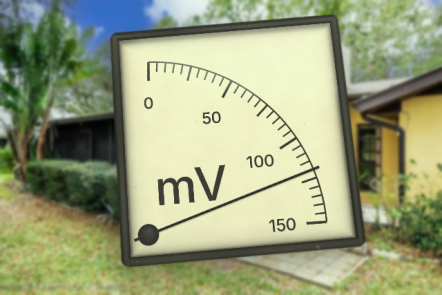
120 (mV)
